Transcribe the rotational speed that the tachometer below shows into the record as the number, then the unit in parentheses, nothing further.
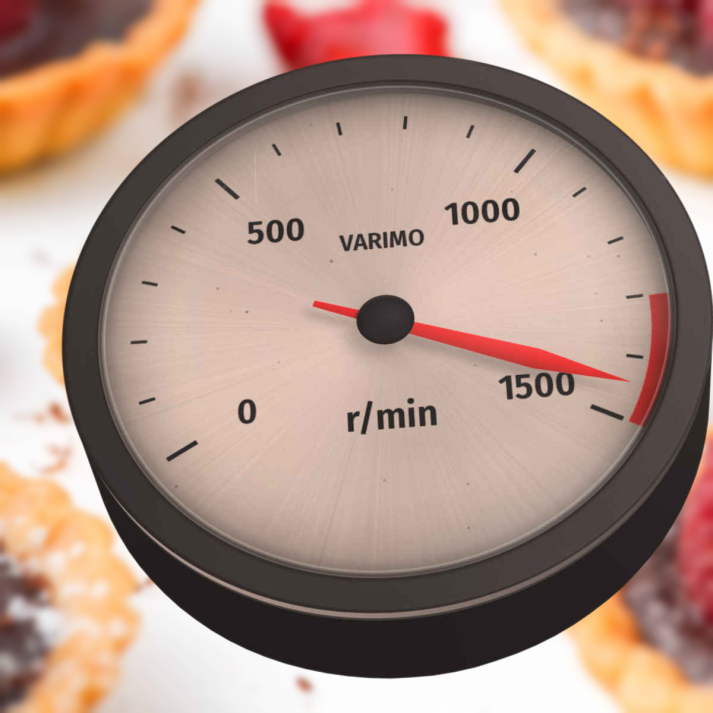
1450 (rpm)
